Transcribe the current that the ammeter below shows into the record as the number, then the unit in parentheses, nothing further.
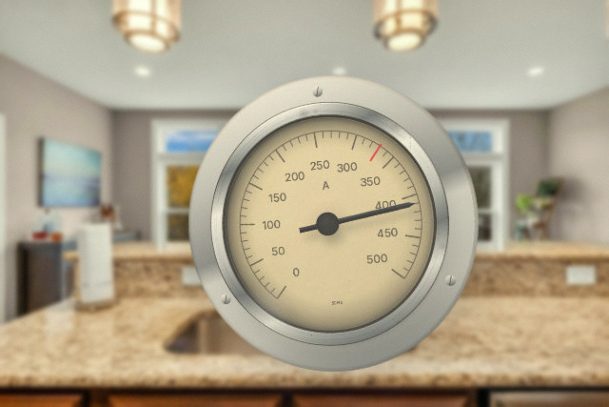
410 (A)
